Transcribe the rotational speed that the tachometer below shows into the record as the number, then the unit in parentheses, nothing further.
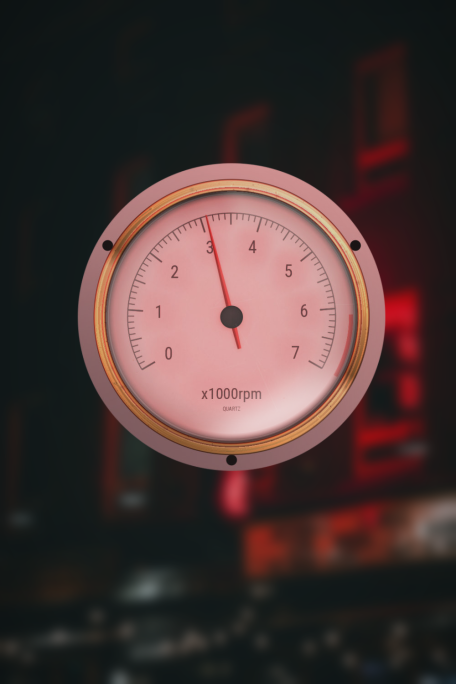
3100 (rpm)
